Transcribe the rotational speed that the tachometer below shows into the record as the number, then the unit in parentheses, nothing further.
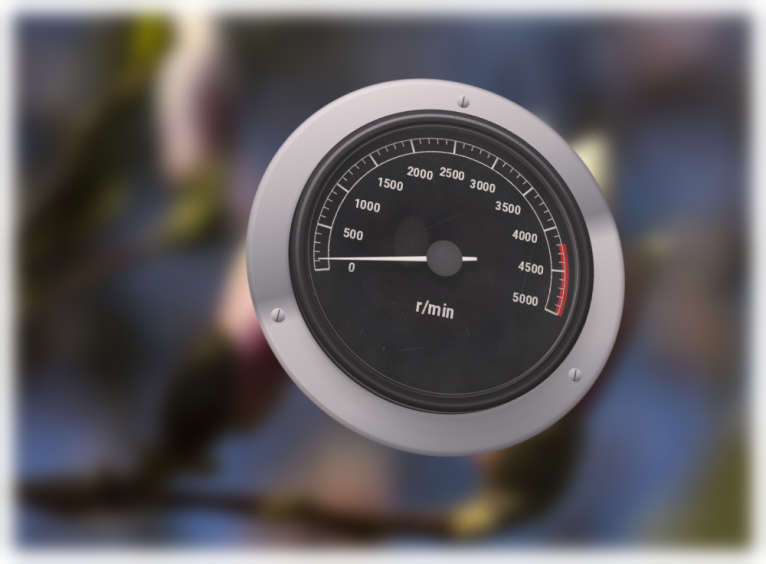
100 (rpm)
